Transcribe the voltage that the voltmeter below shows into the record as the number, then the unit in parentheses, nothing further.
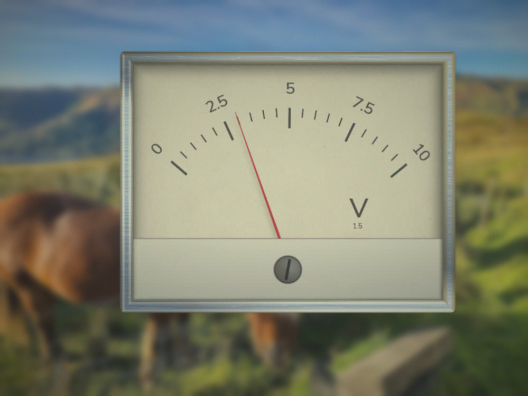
3 (V)
